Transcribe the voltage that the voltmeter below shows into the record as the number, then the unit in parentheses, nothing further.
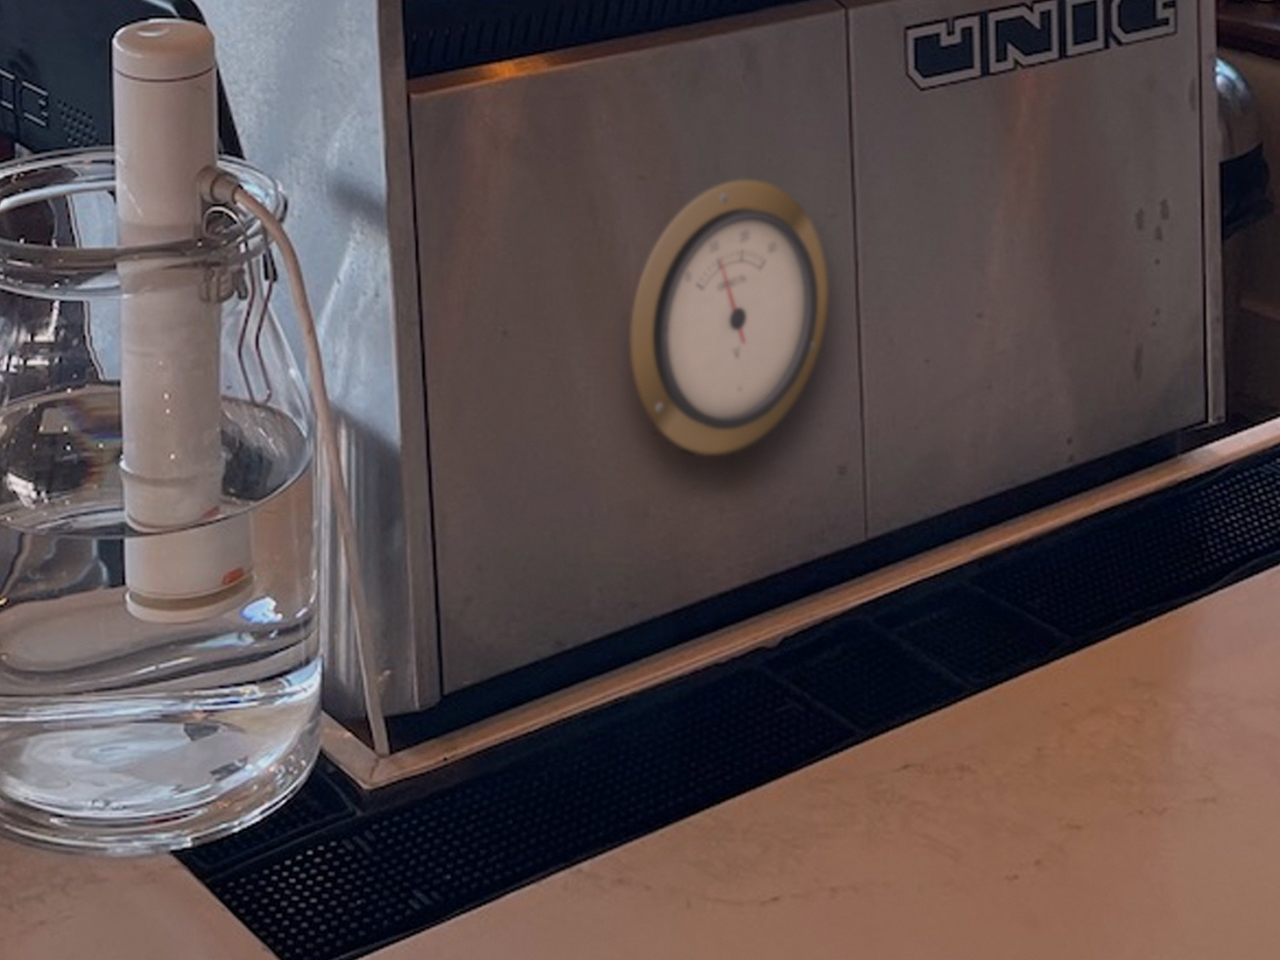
10 (V)
